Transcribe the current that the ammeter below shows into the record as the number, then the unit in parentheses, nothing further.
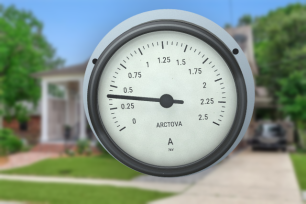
0.4 (A)
